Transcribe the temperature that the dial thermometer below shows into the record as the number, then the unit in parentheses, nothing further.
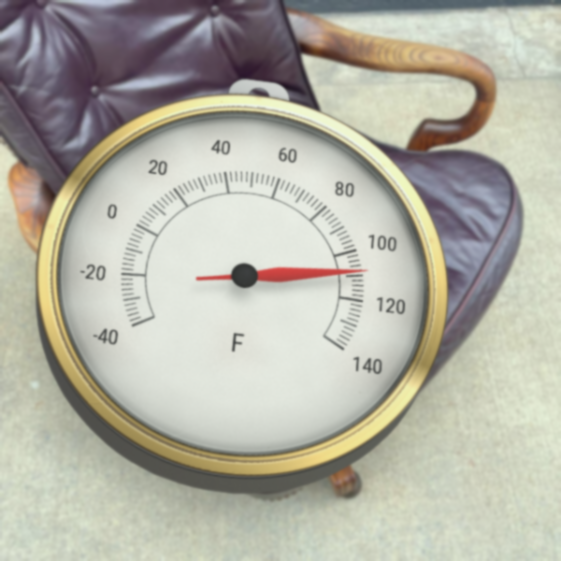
110 (°F)
